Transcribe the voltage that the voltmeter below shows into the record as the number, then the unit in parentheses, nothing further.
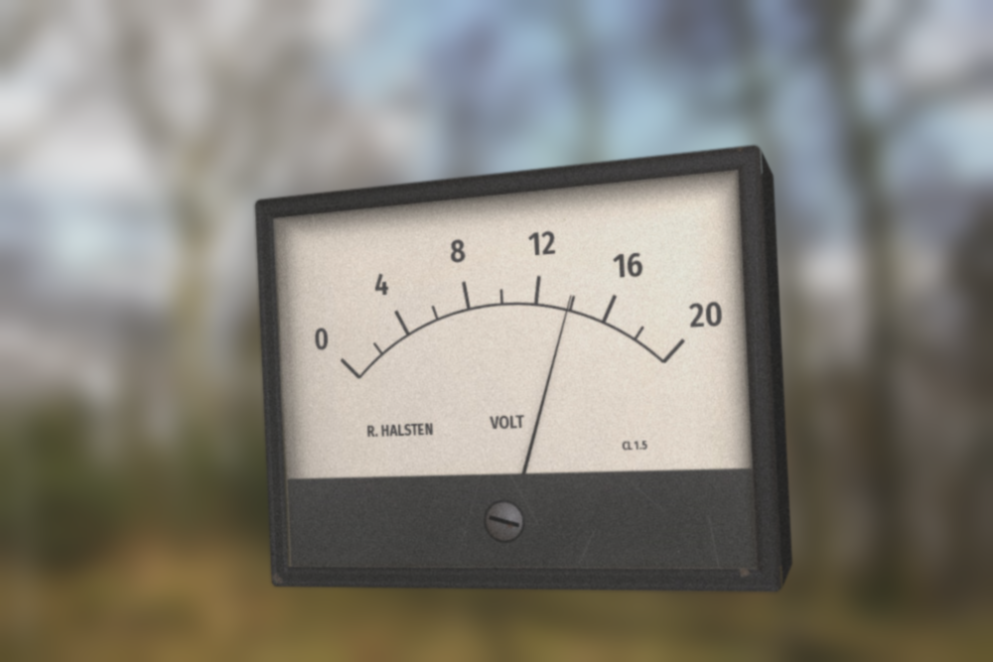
14 (V)
